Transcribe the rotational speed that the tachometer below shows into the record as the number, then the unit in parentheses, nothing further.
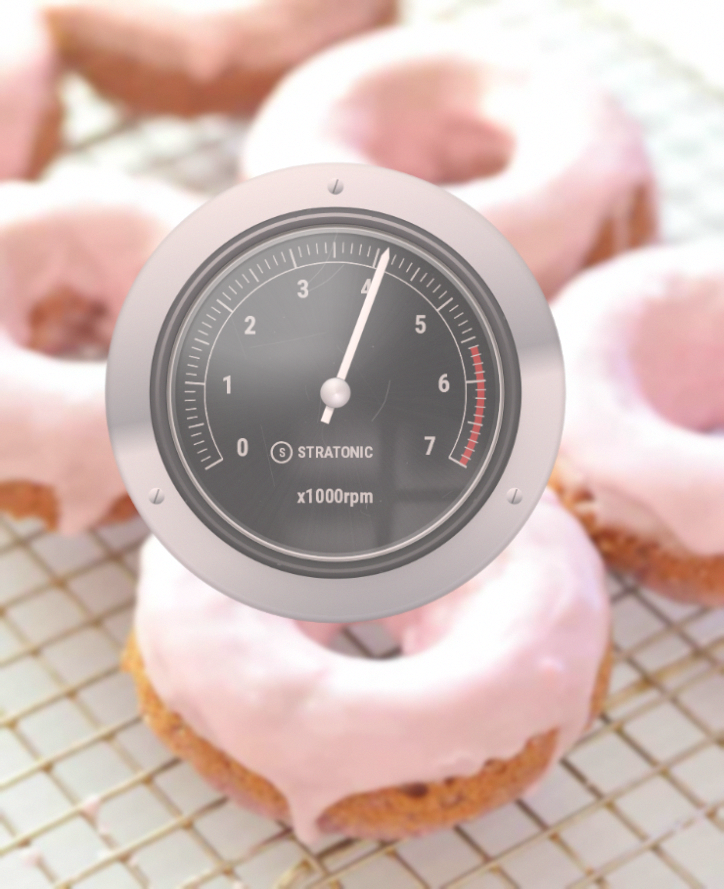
4100 (rpm)
